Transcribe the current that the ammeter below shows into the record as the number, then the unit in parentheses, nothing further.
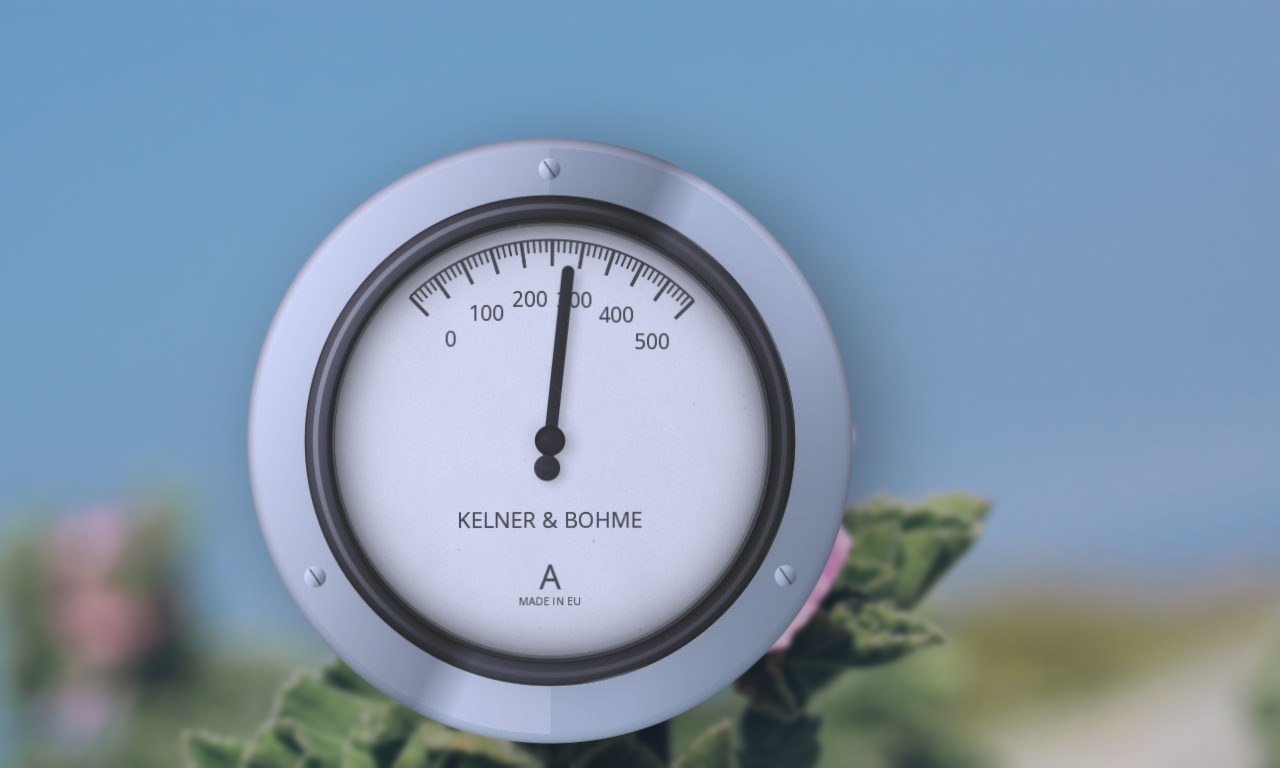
280 (A)
